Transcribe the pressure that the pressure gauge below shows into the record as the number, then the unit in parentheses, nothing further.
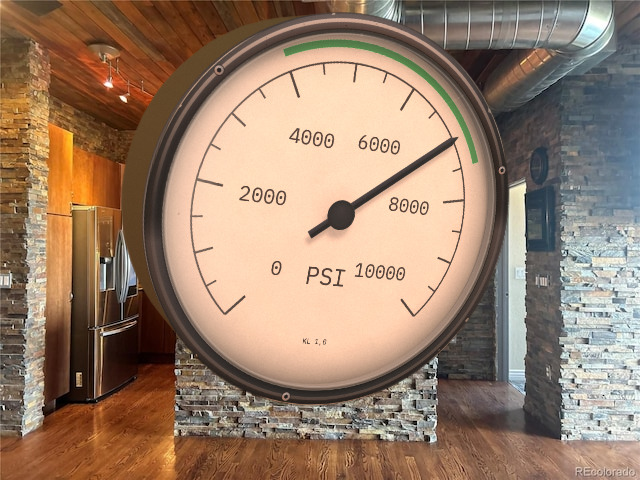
7000 (psi)
